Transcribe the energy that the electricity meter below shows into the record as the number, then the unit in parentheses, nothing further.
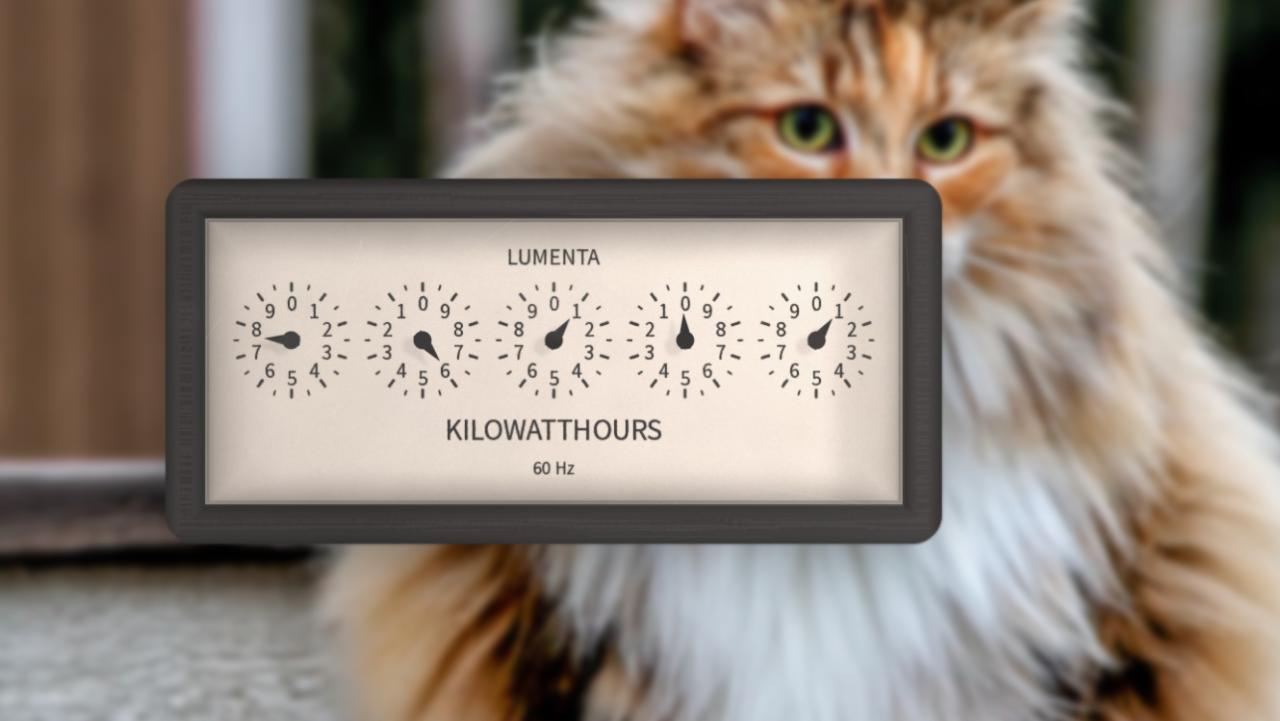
76101 (kWh)
